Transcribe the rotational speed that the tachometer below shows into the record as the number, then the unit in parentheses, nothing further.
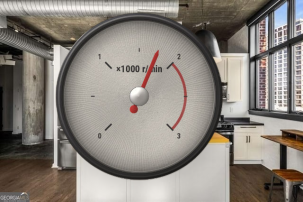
1750 (rpm)
